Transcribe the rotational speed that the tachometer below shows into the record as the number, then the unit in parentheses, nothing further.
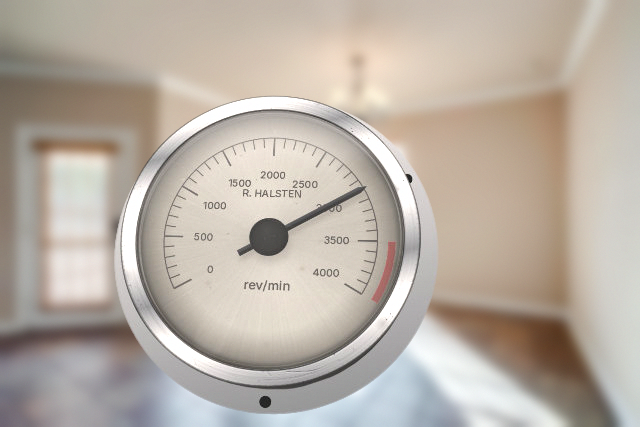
3000 (rpm)
